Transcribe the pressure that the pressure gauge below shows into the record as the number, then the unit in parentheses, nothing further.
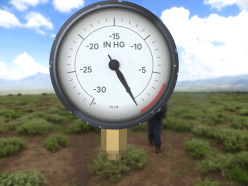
0 (inHg)
